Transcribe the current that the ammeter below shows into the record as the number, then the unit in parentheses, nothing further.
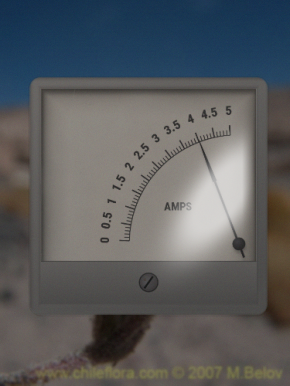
4 (A)
